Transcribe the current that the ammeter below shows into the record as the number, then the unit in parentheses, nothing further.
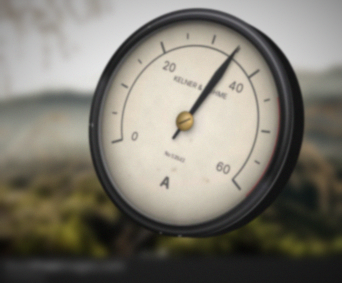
35 (A)
